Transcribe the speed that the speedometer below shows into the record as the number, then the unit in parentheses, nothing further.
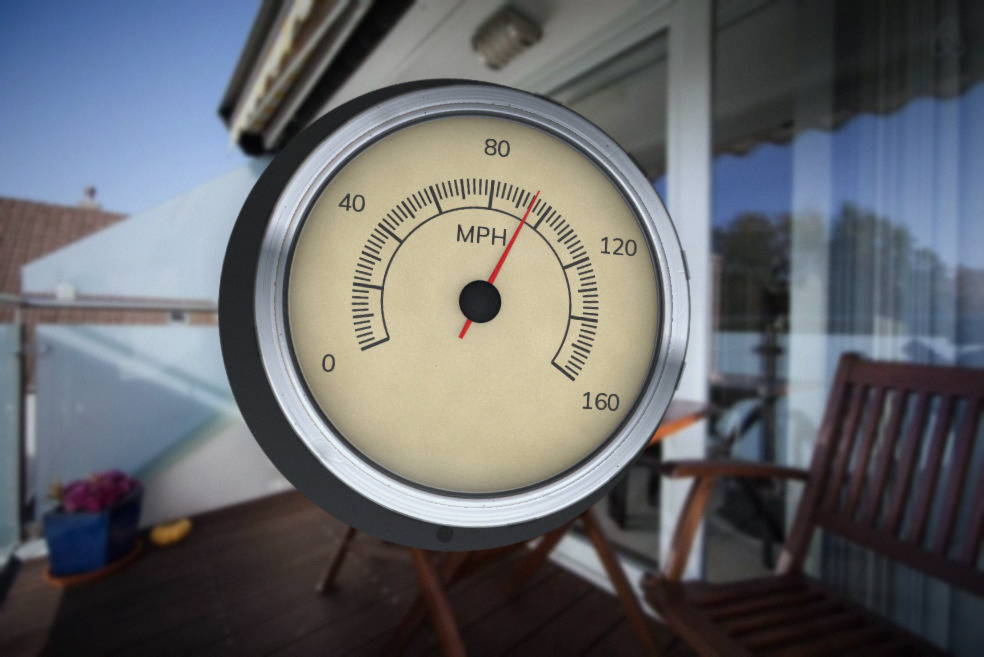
94 (mph)
